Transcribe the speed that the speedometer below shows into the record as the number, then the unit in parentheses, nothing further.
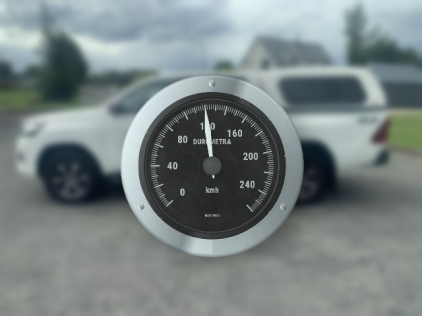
120 (km/h)
